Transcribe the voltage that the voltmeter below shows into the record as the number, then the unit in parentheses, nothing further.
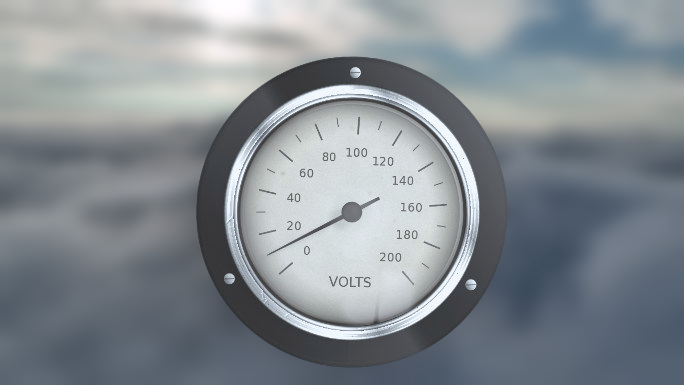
10 (V)
